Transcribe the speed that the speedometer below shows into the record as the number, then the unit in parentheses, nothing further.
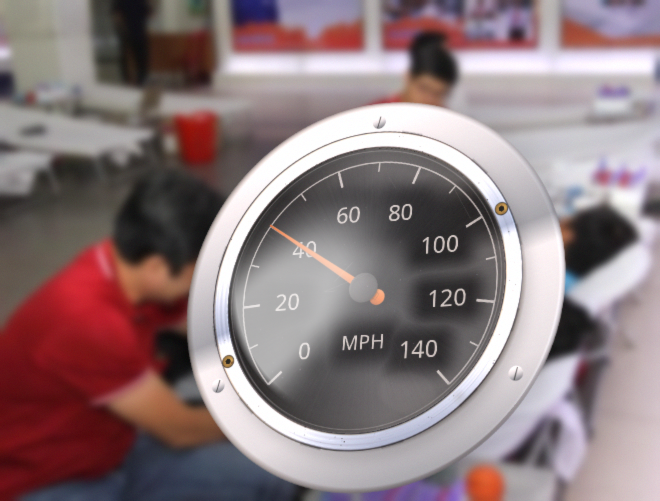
40 (mph)
